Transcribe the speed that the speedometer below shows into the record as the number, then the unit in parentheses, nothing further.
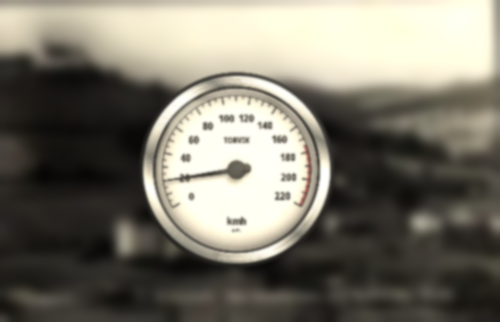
20 (km/h)
